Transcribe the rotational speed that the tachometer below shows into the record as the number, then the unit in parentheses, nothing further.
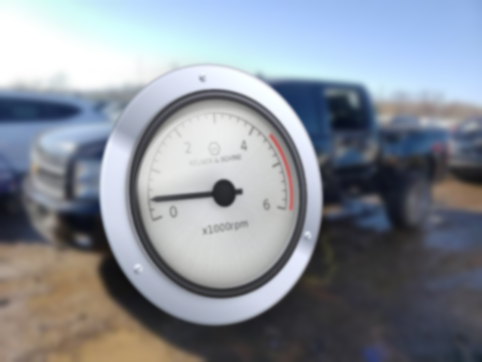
400 (rpm)
